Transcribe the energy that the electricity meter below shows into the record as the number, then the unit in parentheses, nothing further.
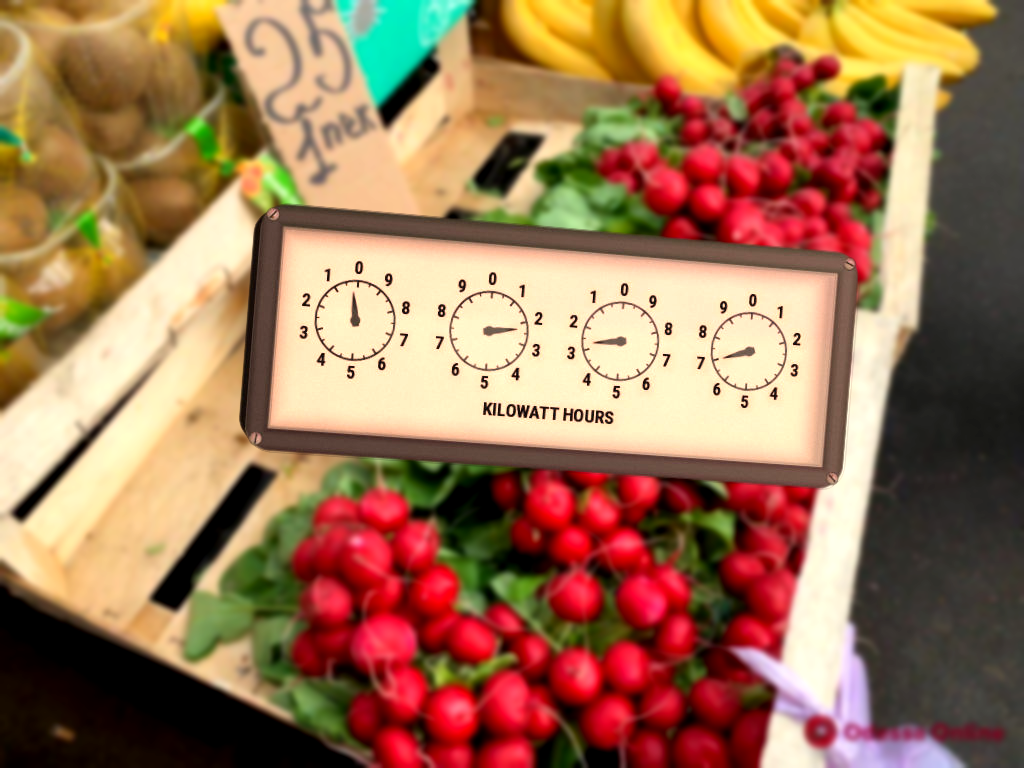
227 (kWh)
